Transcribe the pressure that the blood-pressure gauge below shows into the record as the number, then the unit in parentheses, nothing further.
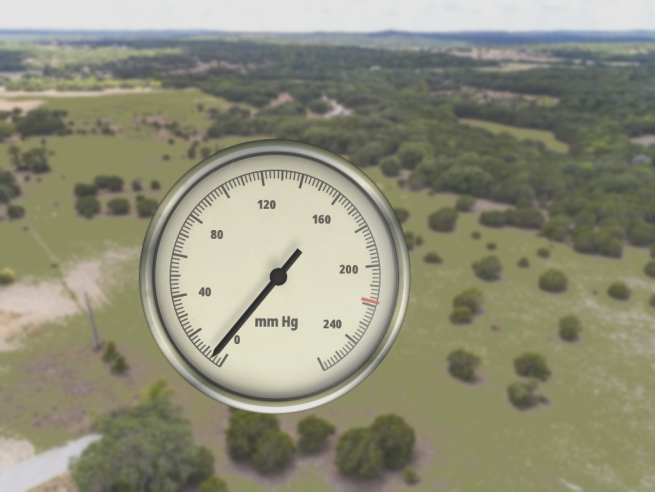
6 (mmHg)
